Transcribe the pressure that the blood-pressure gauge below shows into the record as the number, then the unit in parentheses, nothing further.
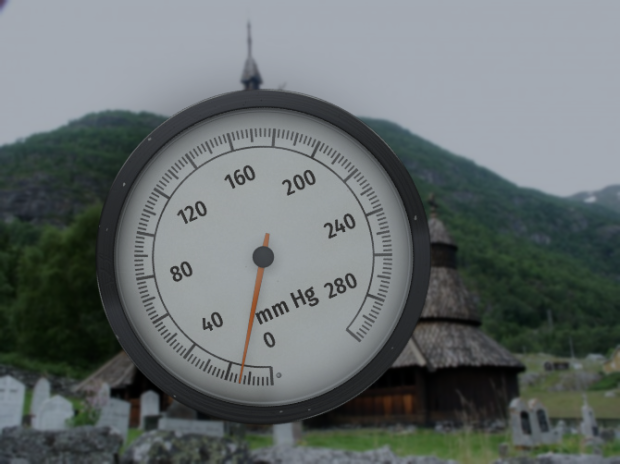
14 (mmHg)
